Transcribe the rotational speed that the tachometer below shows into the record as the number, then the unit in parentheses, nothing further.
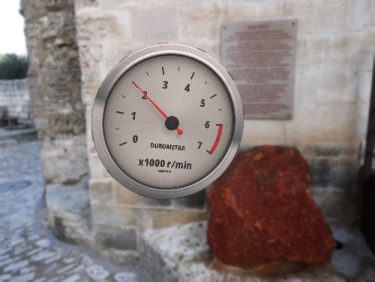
2000 (rpm)
